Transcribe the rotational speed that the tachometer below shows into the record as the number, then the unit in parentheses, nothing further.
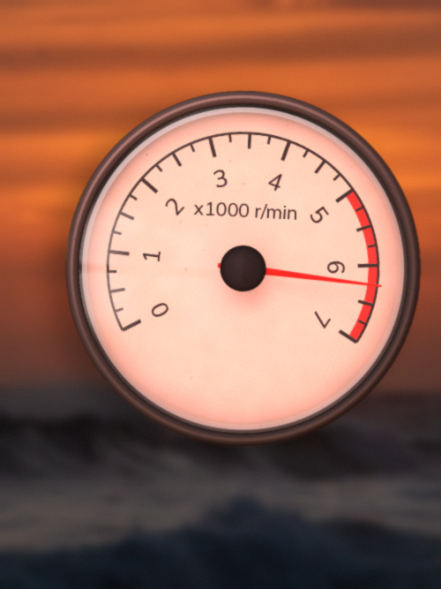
6250 (rpm)
